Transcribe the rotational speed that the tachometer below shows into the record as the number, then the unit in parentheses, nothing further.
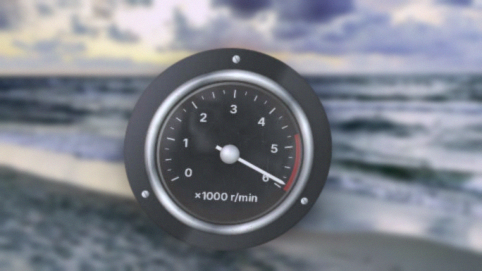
5875 (rpm)
